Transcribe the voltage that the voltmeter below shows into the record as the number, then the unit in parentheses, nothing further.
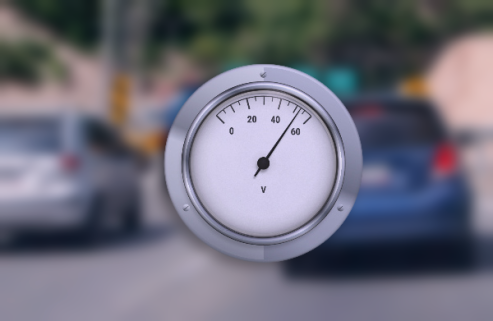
52.5 (V)
